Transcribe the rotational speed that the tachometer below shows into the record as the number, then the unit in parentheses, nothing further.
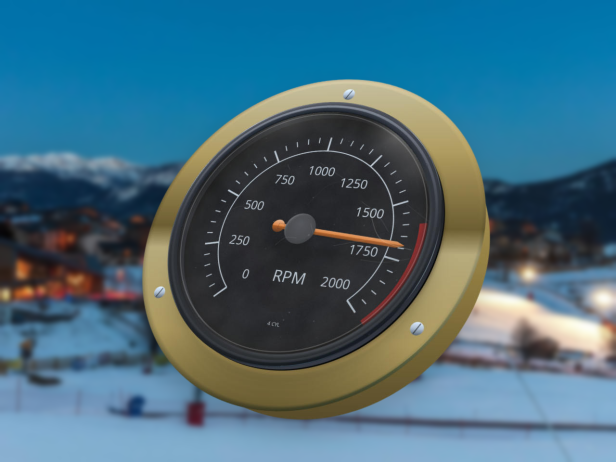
1700 (rpm)
